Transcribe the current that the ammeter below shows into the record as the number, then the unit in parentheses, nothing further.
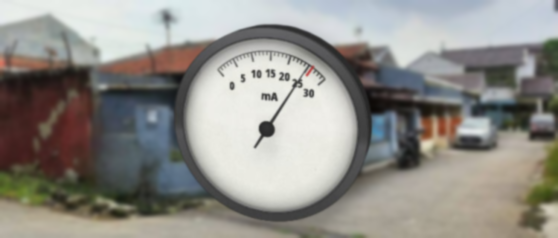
25 (mA)
